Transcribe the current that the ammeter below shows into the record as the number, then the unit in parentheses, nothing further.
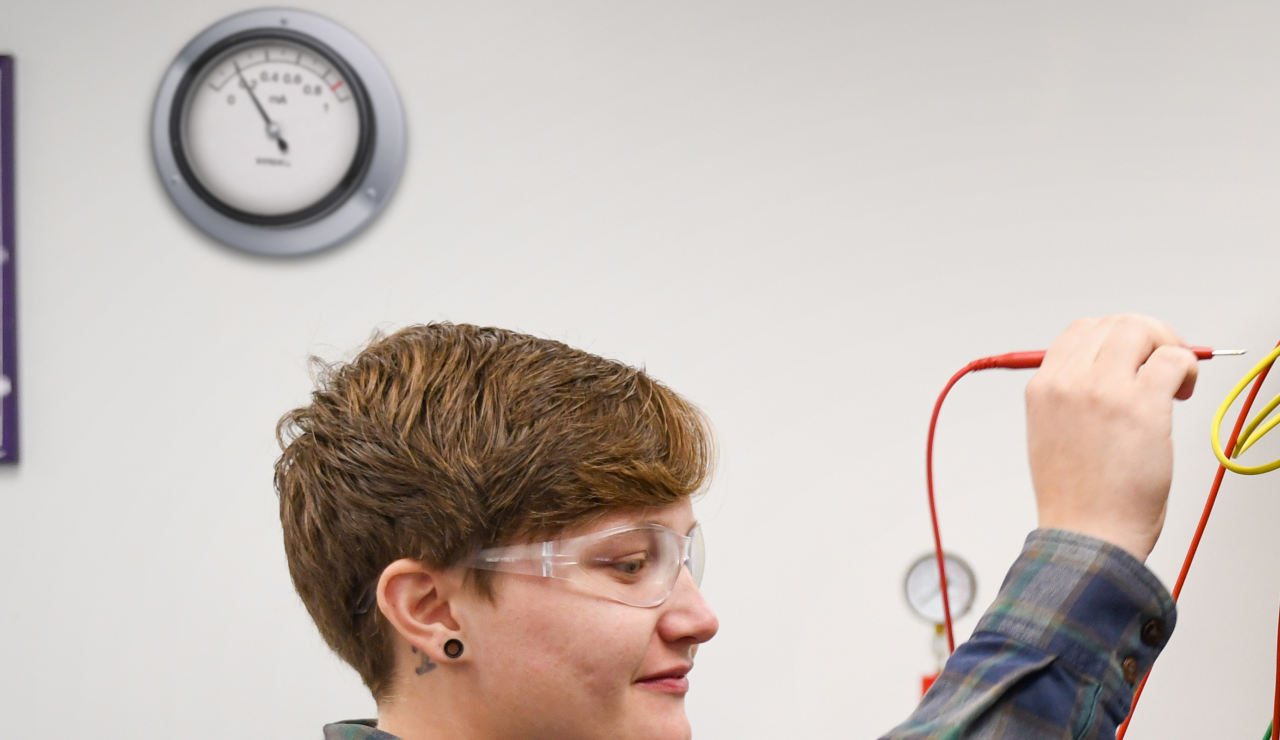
0.2 (mA)
